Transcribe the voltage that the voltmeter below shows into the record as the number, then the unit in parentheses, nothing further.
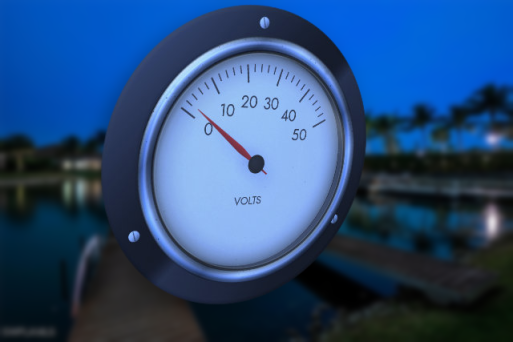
2 (V)
